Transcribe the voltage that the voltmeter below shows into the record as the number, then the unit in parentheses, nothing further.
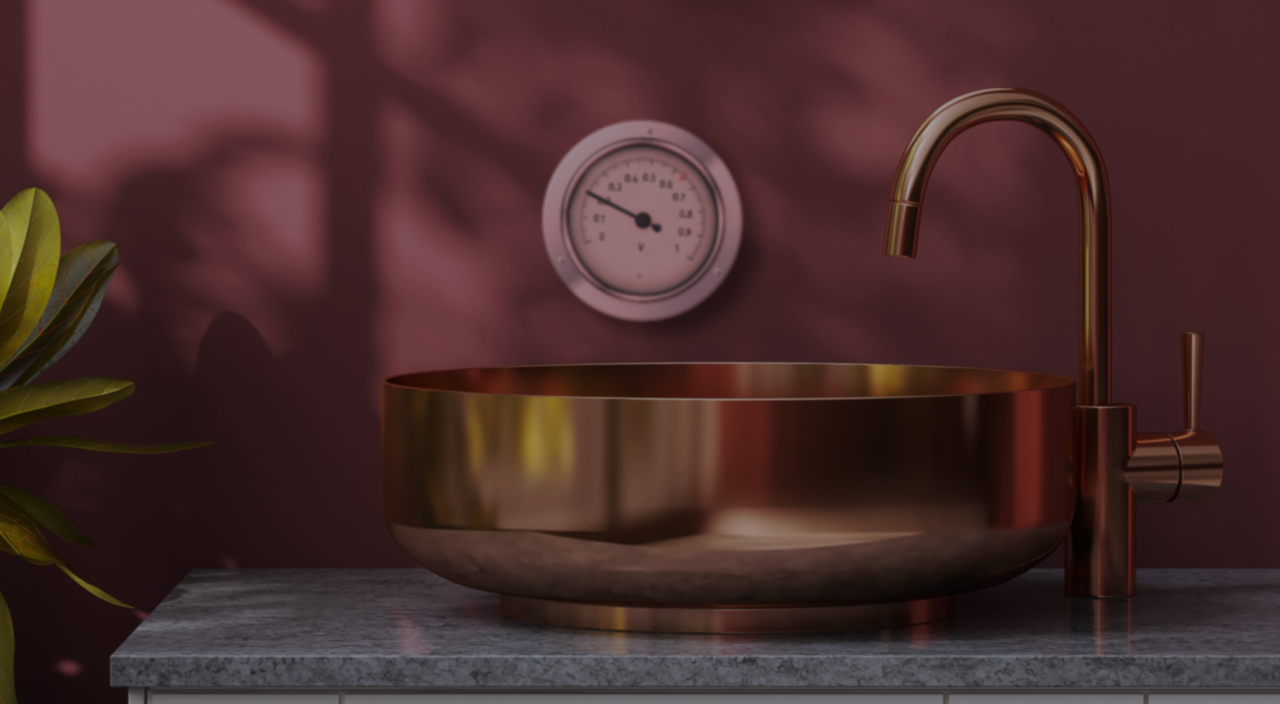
0.2 (V)
